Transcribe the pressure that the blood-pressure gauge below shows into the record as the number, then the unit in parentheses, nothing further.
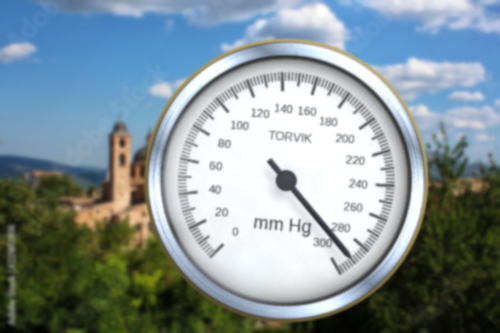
290 (mmHg)
